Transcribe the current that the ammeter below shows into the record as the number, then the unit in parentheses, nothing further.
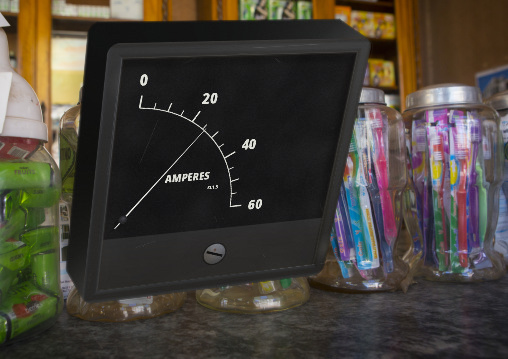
25 (A)
